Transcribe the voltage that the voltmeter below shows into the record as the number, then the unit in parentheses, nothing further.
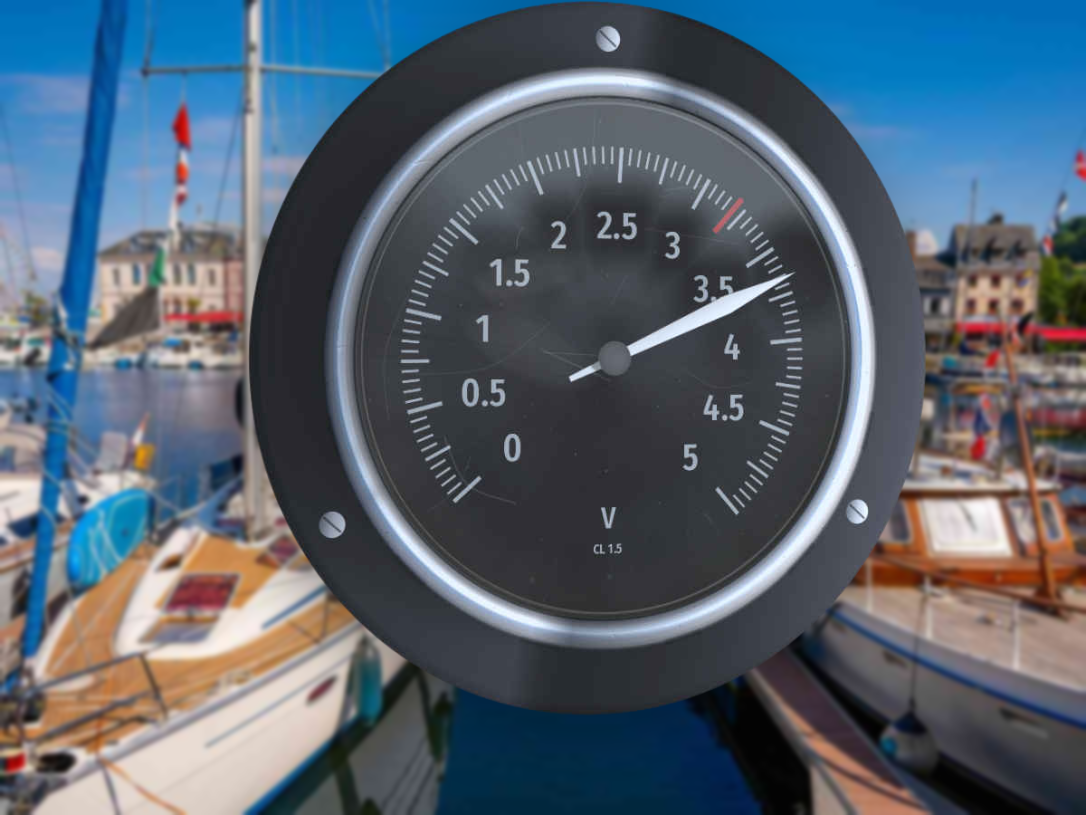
3.65 (V)
